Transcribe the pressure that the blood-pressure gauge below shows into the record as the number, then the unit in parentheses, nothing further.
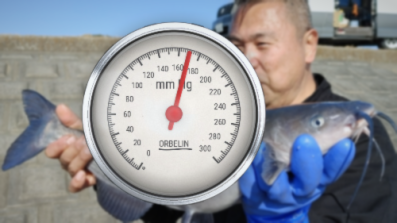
170 (mmHg)
